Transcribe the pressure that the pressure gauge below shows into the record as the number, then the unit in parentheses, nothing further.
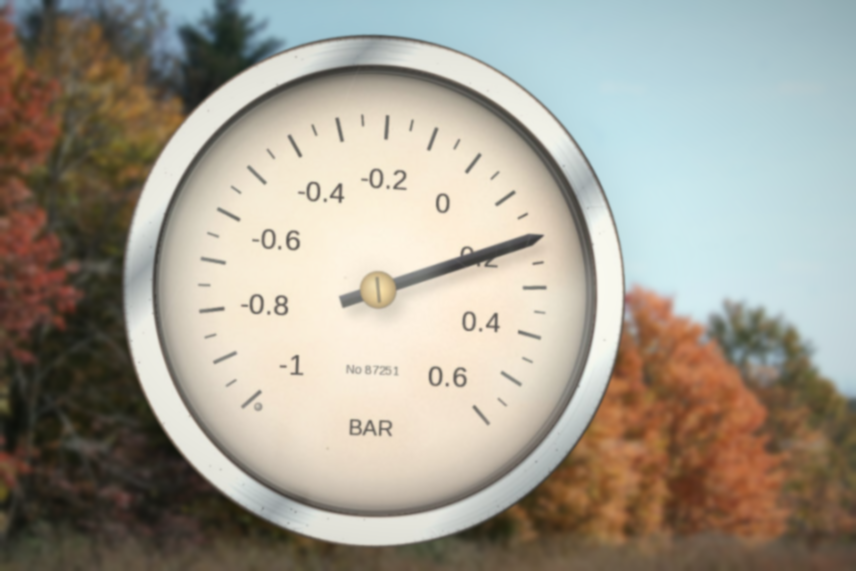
0.2 (bar)
